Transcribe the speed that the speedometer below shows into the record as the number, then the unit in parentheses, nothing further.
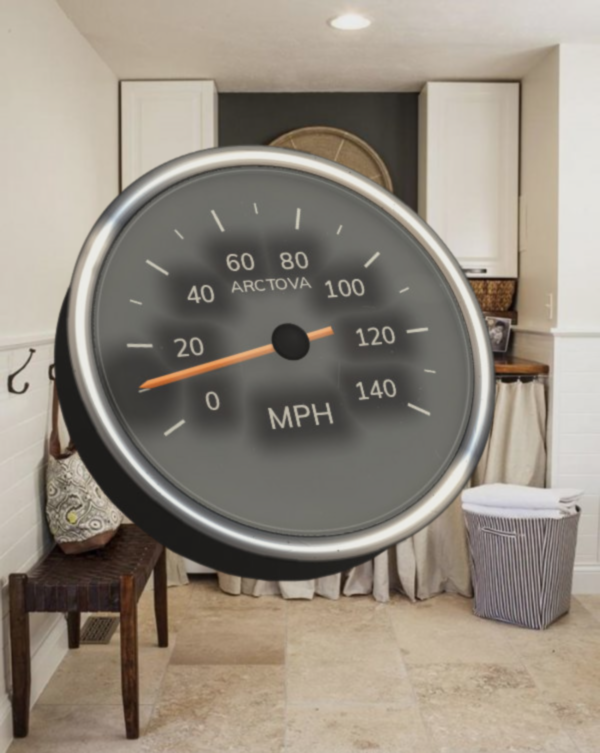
10 (mph)
